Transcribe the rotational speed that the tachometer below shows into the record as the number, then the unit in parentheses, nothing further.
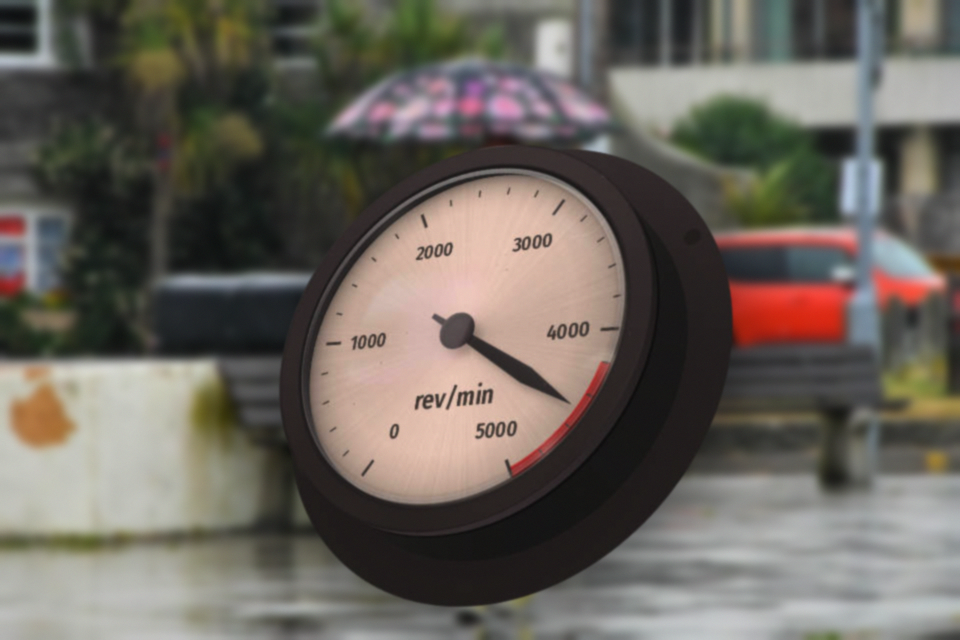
4500 (rpm)
